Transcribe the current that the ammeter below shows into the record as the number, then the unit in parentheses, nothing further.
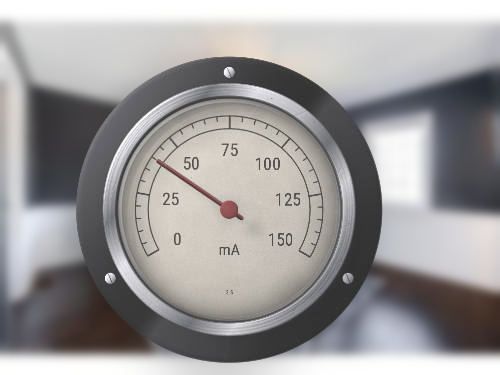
40 (mA)
